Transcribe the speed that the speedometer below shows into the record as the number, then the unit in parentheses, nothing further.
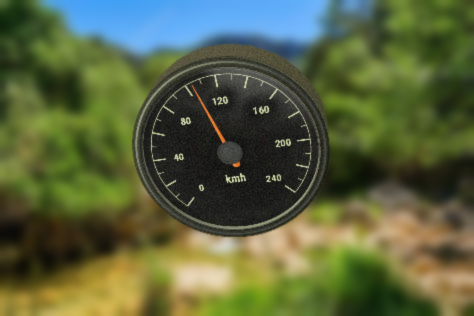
105 (km/h)
